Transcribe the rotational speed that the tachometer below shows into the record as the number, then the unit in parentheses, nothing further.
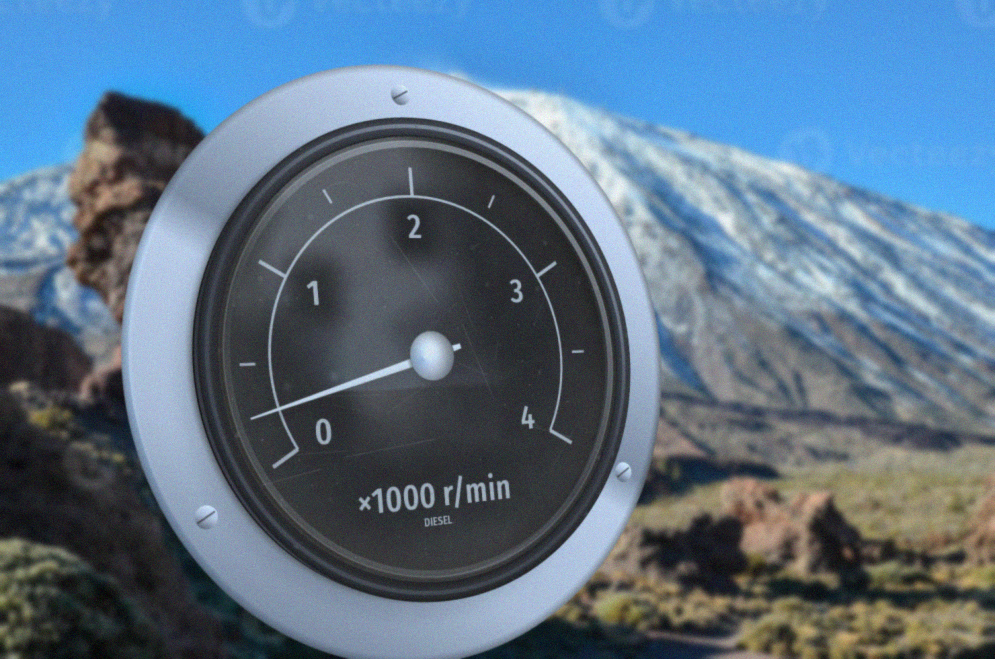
250 (rpm)
